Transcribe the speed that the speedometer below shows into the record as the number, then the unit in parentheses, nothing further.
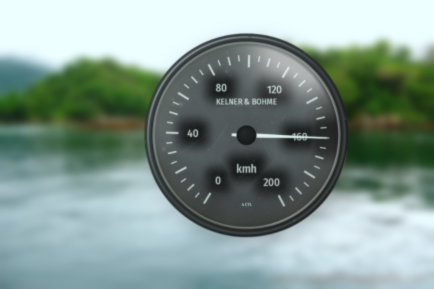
160 (km/h)
